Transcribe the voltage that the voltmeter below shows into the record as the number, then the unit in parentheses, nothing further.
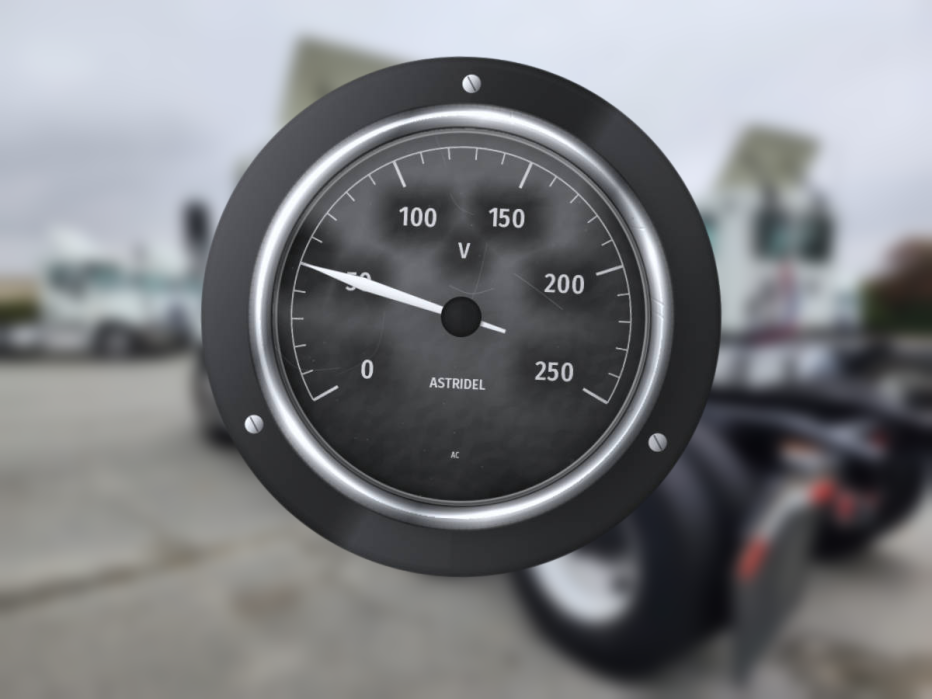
50 (V)
